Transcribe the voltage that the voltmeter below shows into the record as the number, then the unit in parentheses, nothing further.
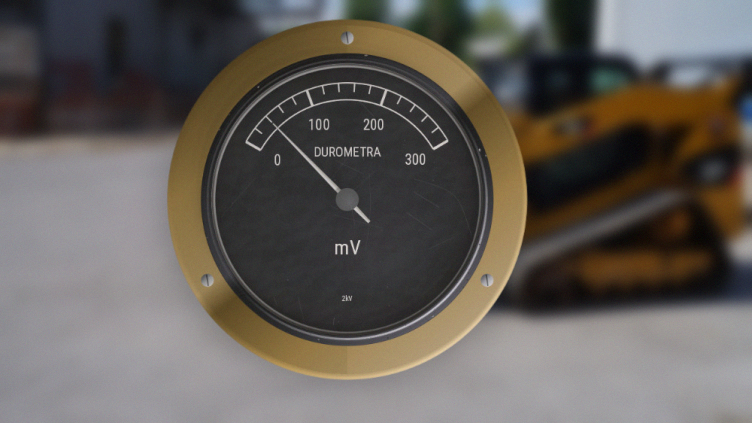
40 (mV)
